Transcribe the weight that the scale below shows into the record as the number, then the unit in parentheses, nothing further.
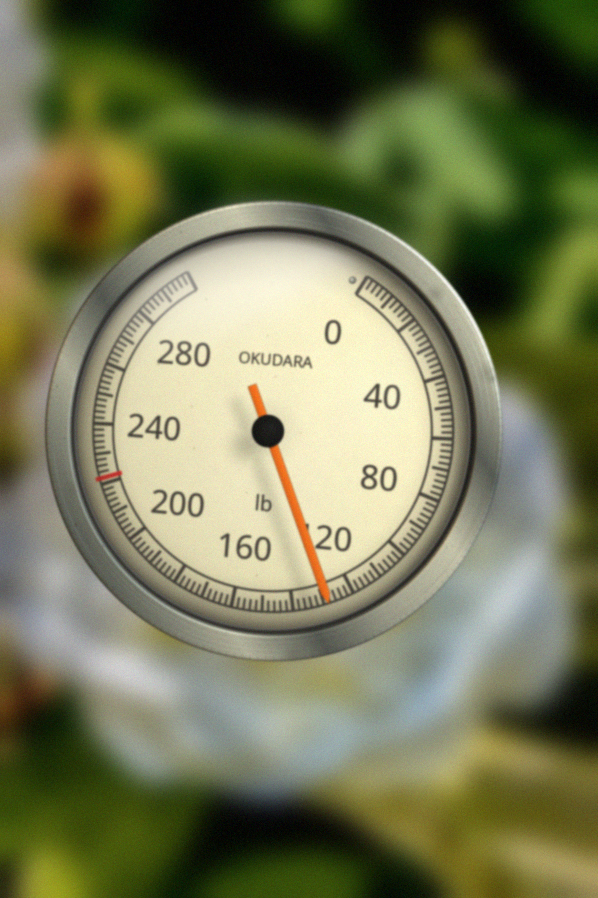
128 (lb)
